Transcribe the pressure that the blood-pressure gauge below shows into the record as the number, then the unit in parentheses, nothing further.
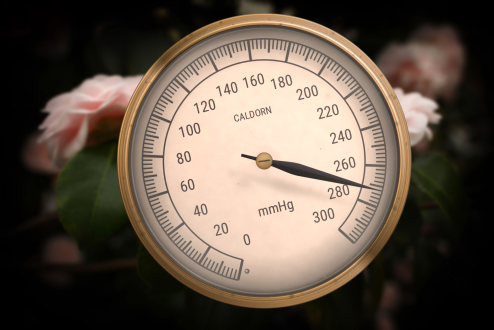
272 (mmHg)
